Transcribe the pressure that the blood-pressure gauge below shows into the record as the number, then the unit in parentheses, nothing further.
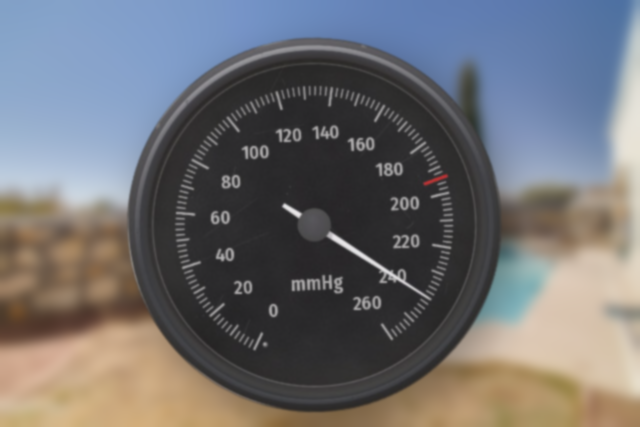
240 (mmHg)
